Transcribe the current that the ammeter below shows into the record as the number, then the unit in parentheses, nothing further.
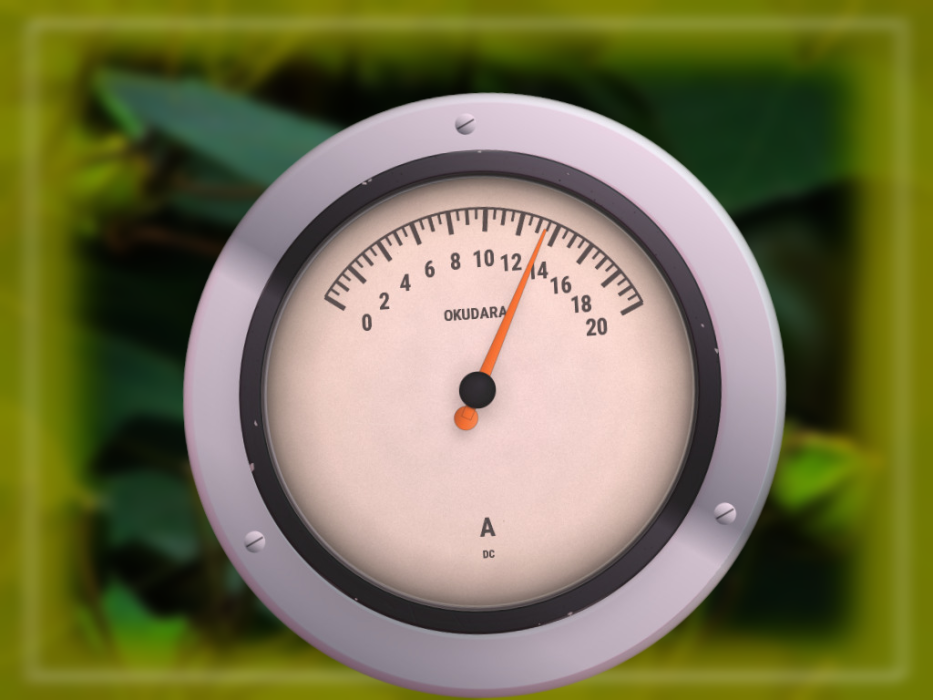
13.5 (A)
